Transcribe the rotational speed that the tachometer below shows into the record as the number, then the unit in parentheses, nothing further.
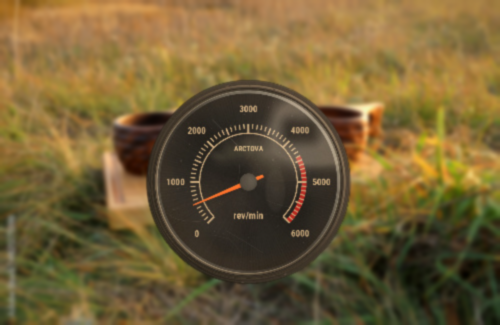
500 (rpm)
